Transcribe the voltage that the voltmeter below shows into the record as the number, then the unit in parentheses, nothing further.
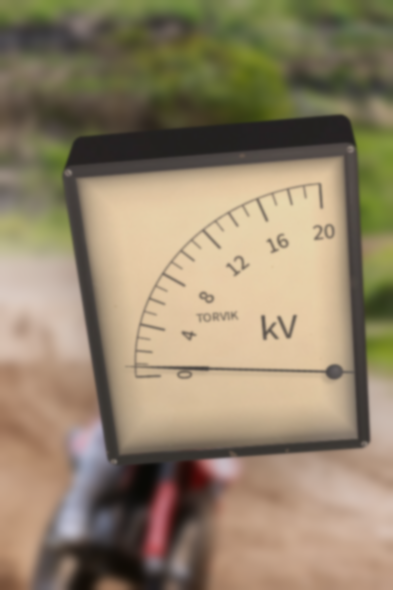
1 (kV)
